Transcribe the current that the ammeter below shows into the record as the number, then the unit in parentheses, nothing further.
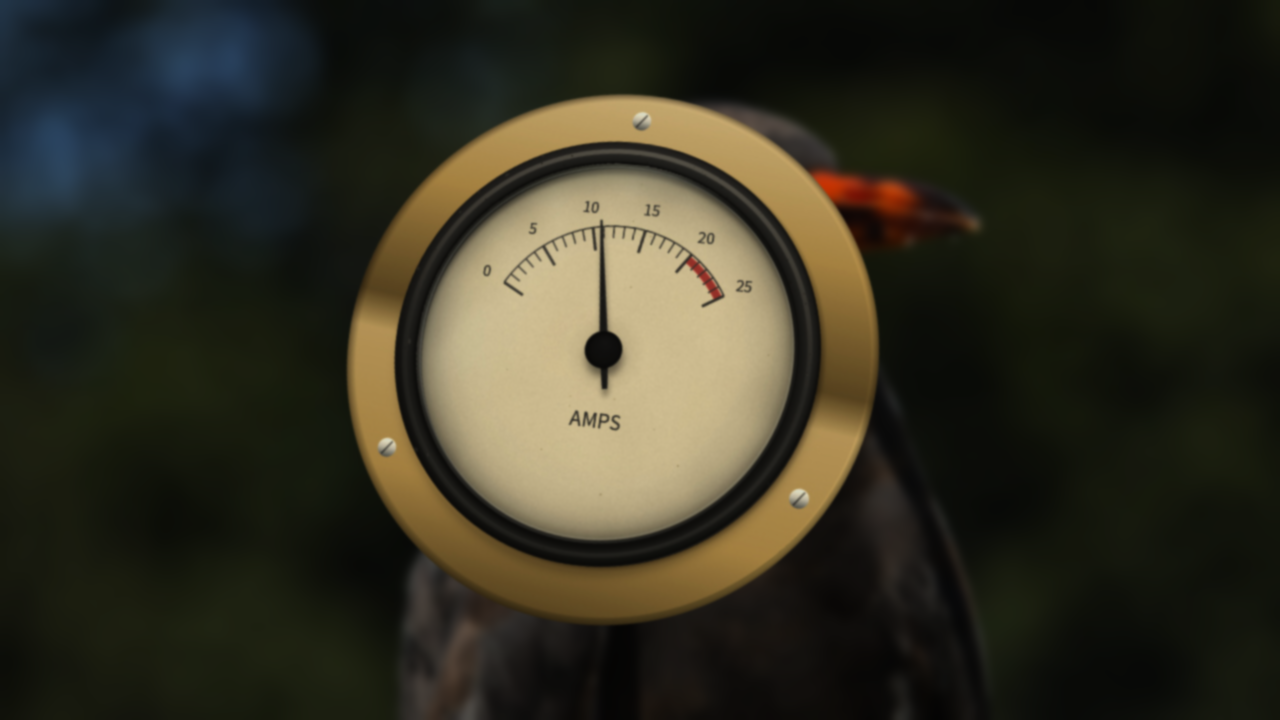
11 (A)
